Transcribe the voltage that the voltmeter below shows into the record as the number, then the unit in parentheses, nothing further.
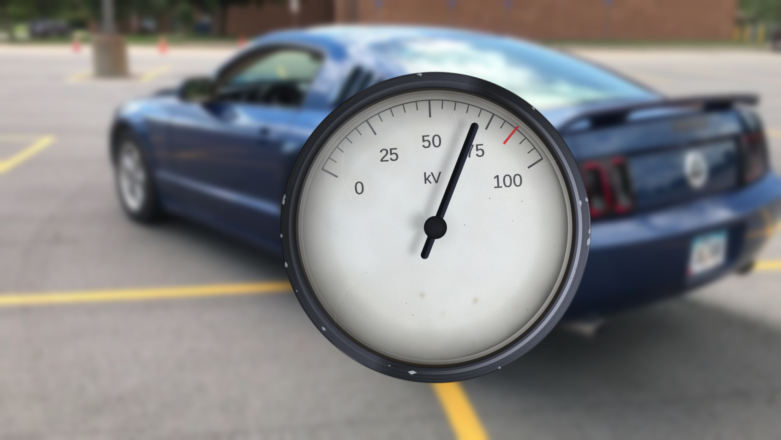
70 (kV)
